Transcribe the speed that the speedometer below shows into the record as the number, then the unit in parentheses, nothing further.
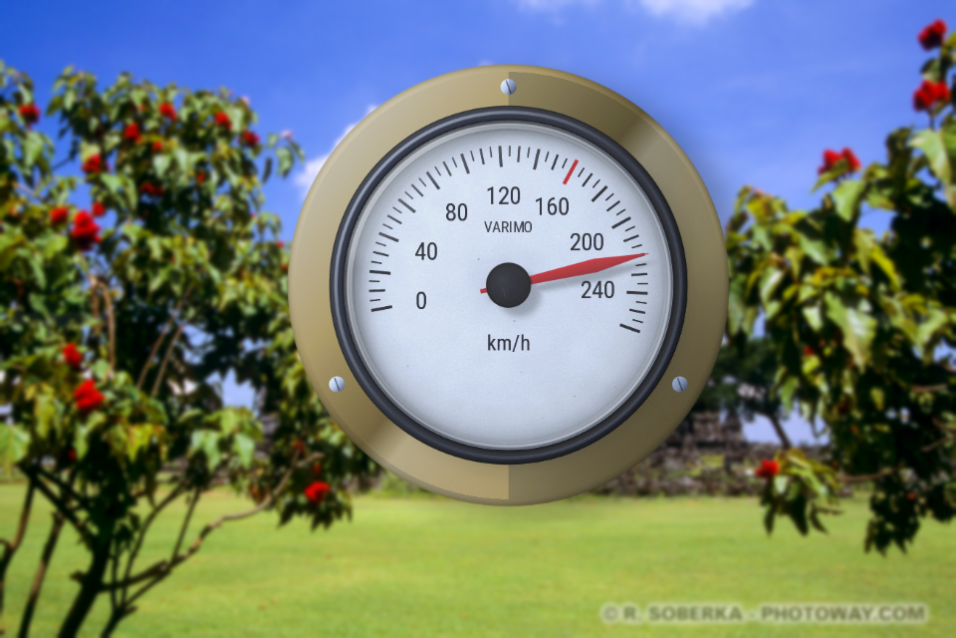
220 (km/h)
